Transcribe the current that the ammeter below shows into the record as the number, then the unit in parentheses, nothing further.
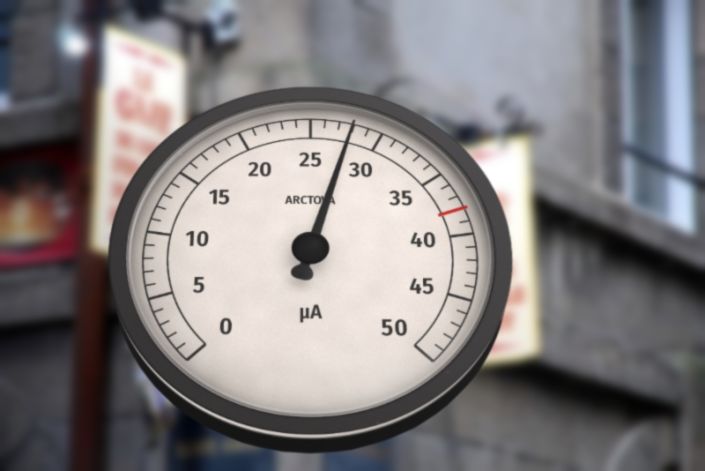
28 (µA)
